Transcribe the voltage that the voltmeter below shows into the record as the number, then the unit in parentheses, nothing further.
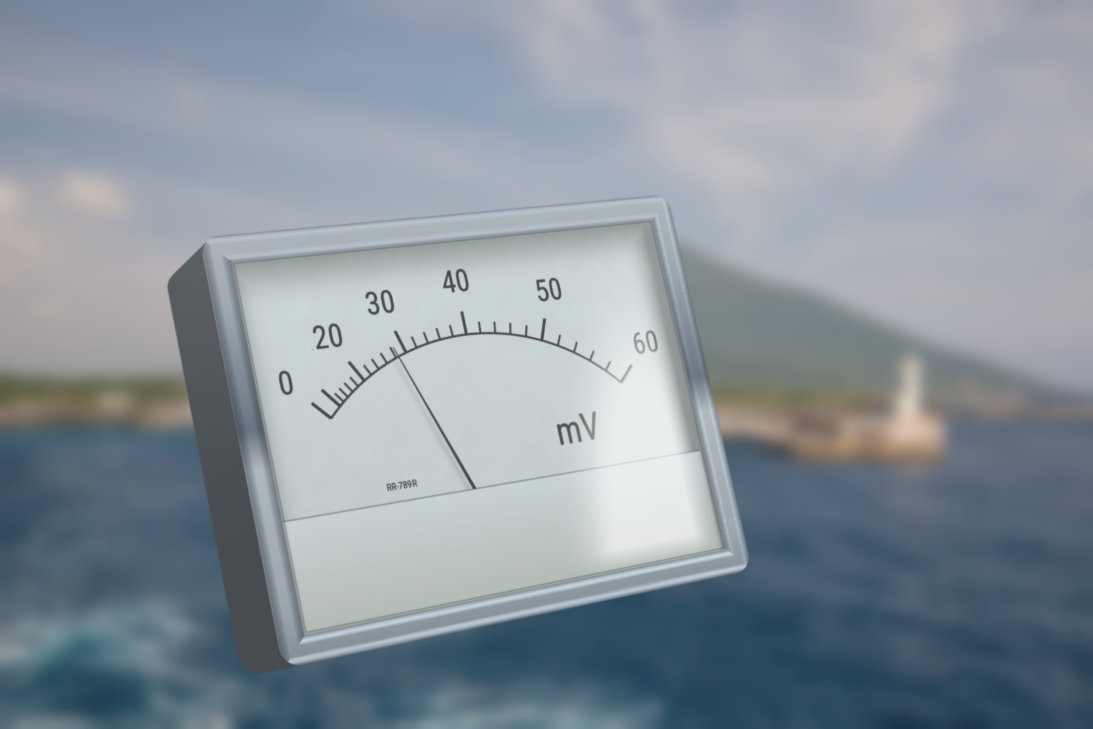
28 (mV)
